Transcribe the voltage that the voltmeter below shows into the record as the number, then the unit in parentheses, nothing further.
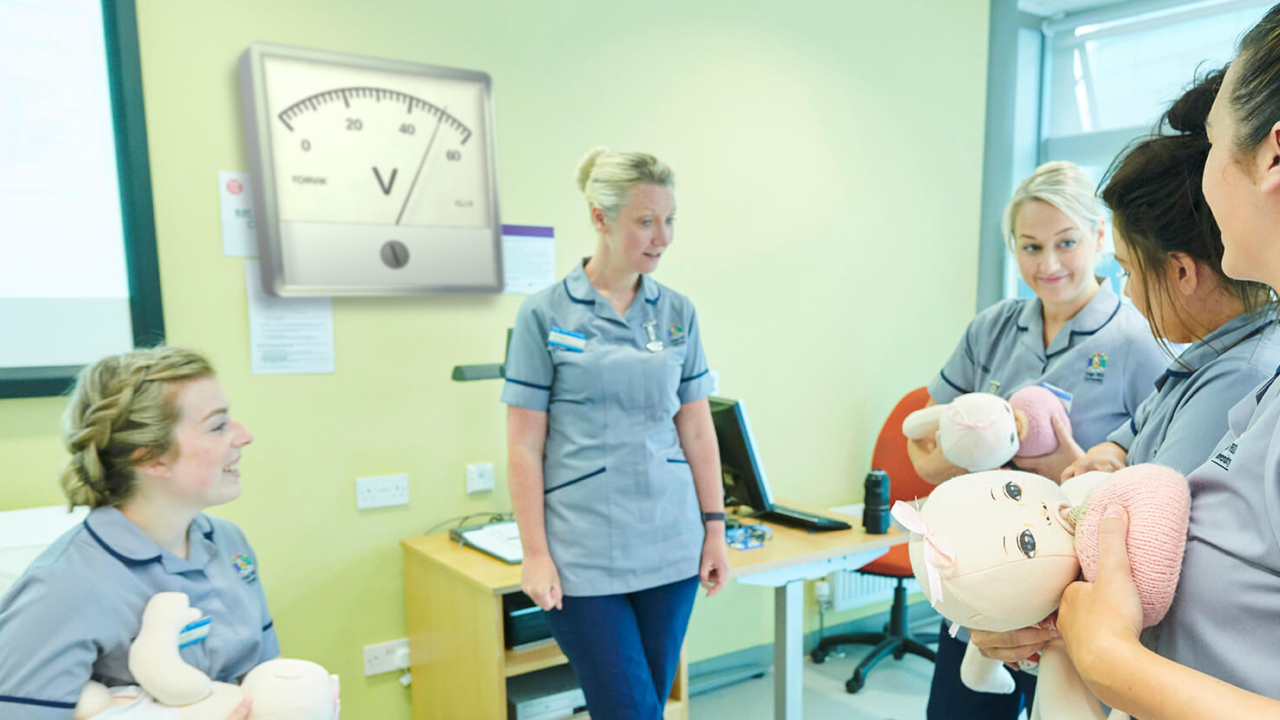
50 (V)
